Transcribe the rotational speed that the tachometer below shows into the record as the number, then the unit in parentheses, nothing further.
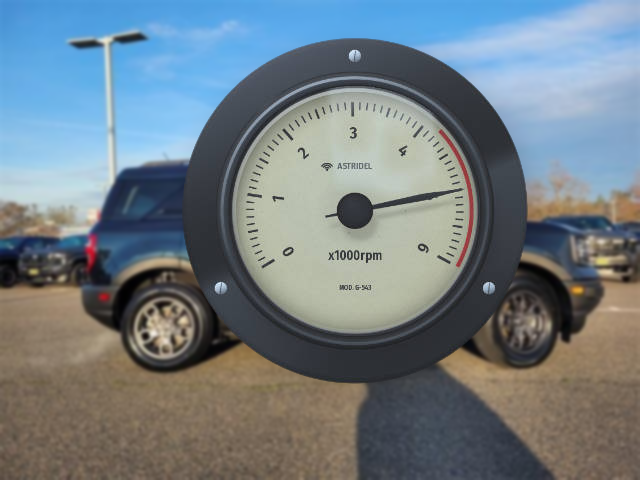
5000 (rpm)
